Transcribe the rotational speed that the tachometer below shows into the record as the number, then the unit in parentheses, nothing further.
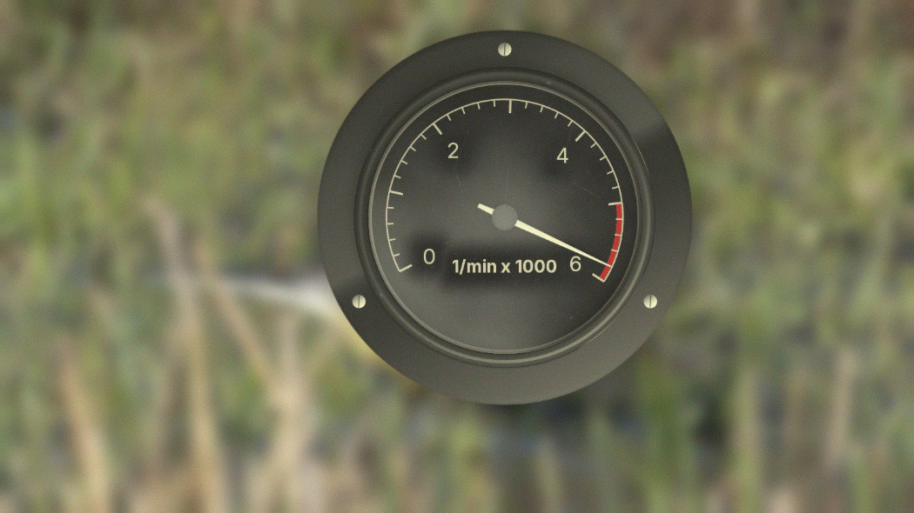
5800 (rpm)
